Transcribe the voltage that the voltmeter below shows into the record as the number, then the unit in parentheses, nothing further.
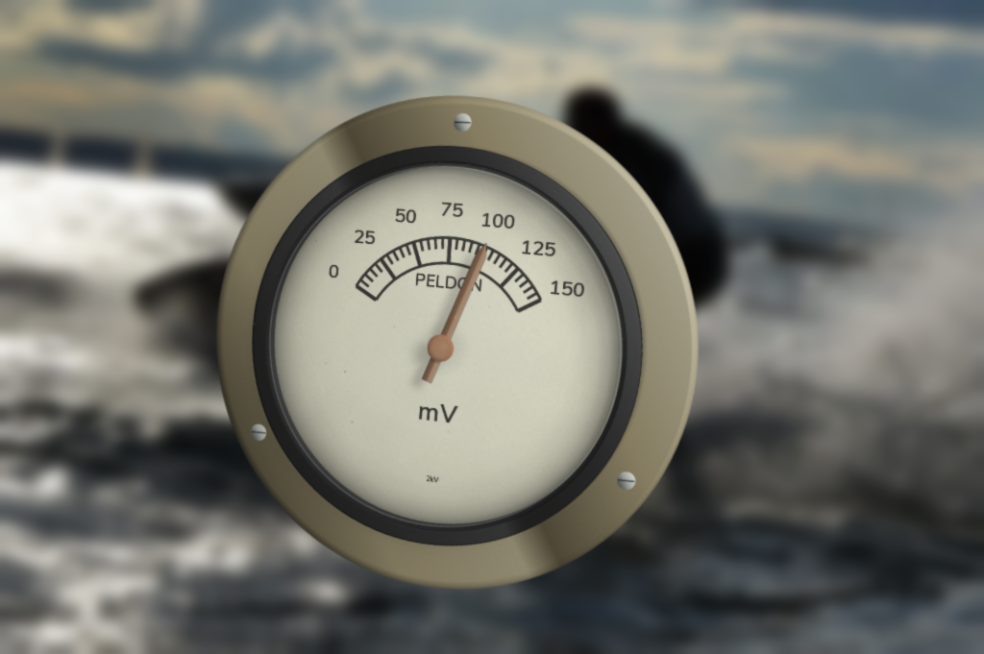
100 (mV)
